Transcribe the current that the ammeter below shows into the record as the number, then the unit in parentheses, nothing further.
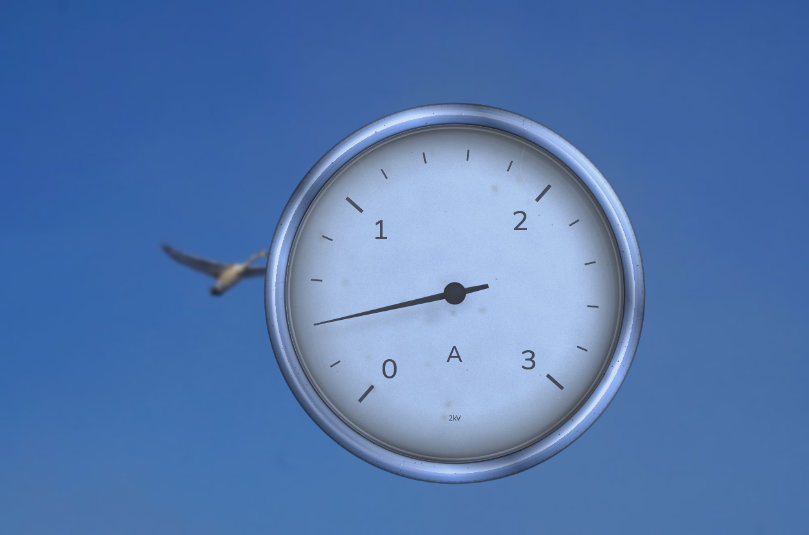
0.4 (A)
